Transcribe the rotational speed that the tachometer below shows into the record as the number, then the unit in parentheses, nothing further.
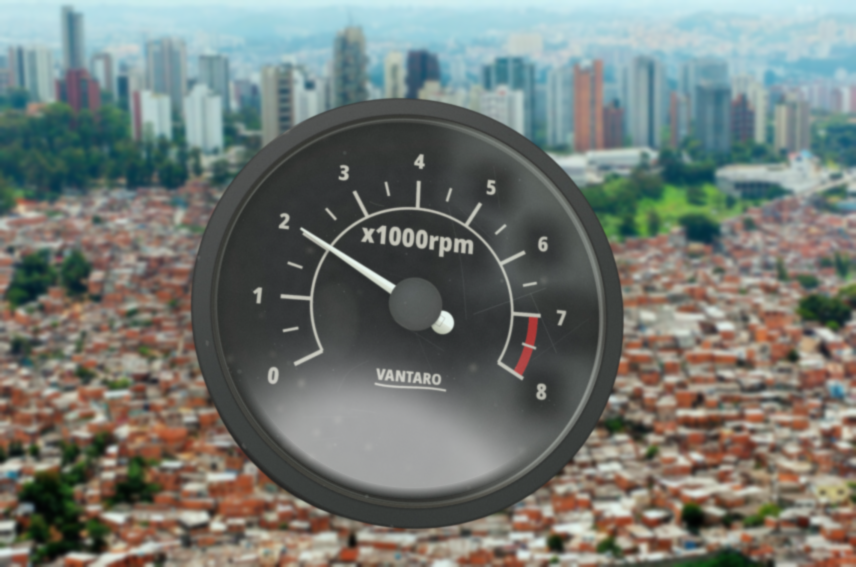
2000 (rpm)
